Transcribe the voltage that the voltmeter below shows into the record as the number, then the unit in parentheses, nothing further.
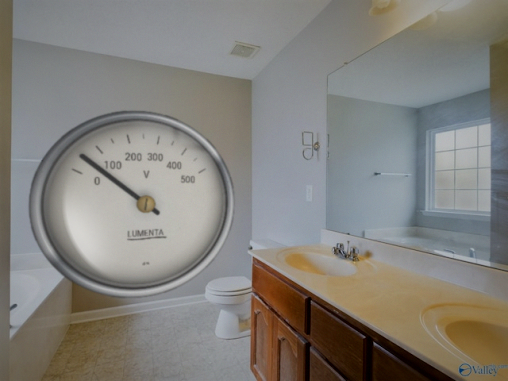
50 (V)
